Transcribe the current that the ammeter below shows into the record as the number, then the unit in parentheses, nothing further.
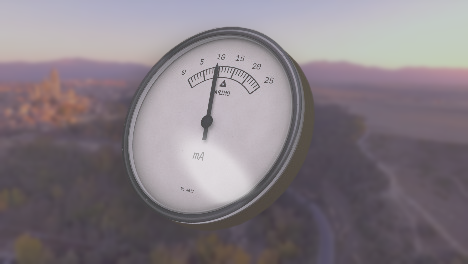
10 (mA)
